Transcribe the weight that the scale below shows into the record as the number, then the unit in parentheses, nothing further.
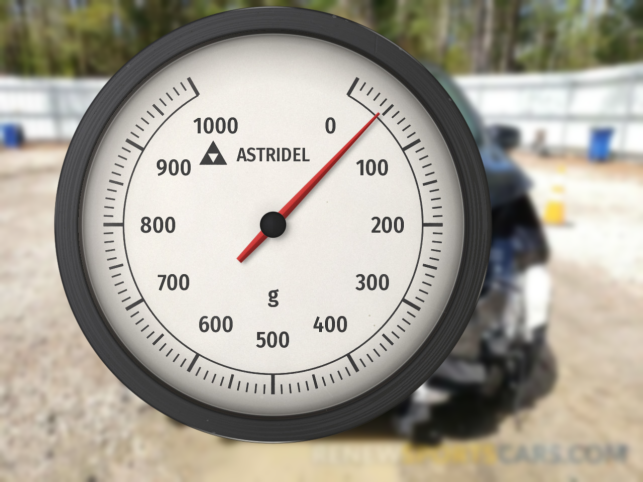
45 (g)
